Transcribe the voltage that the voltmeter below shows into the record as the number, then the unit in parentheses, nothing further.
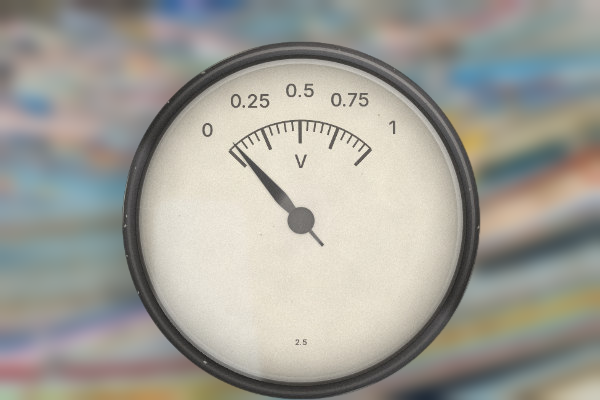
0.05 (V)
